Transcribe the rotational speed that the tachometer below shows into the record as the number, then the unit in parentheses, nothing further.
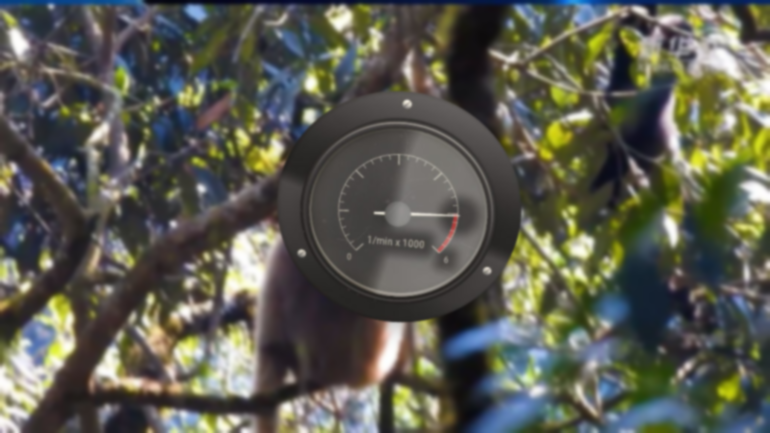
5000 (rpm)
